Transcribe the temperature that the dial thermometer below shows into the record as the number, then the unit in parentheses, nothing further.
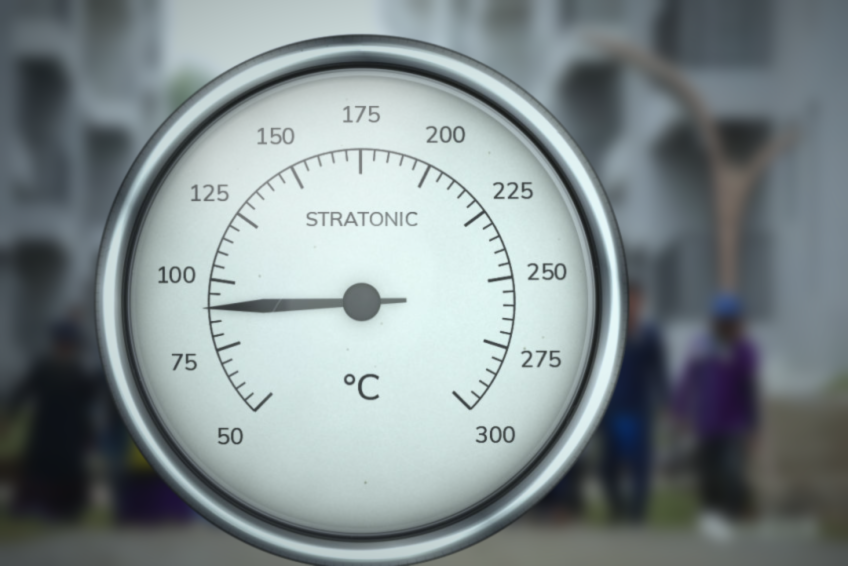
90 (°C)
